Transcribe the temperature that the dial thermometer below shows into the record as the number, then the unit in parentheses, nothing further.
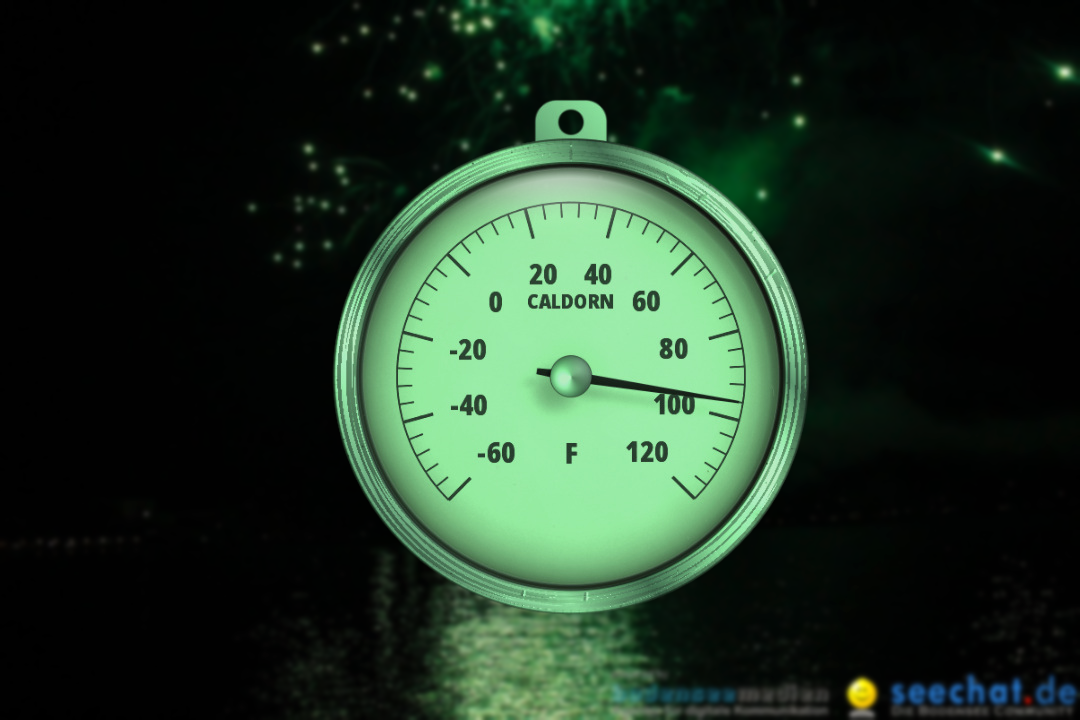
96 (°F)
